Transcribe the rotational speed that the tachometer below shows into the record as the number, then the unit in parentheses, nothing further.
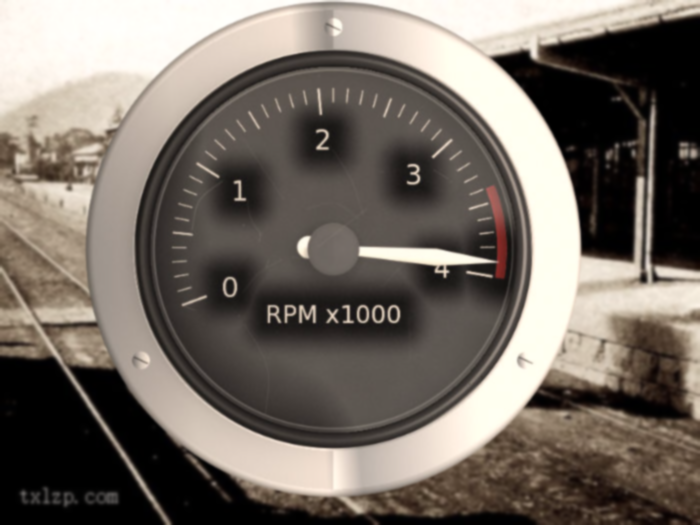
3900 (rpm)
